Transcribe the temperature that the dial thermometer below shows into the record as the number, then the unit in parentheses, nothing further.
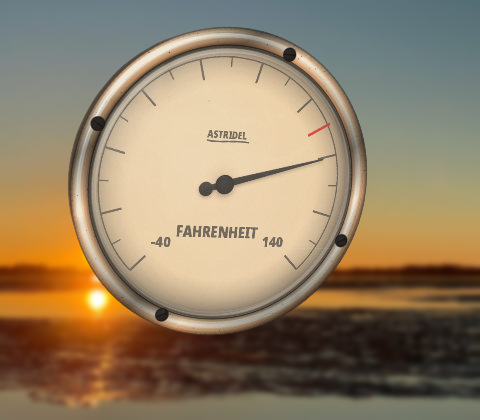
100 (°F)
